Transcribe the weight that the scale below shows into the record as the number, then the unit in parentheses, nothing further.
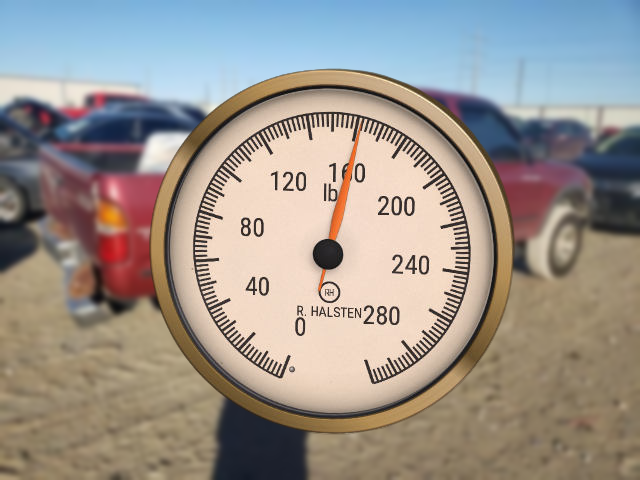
162 (lb)
